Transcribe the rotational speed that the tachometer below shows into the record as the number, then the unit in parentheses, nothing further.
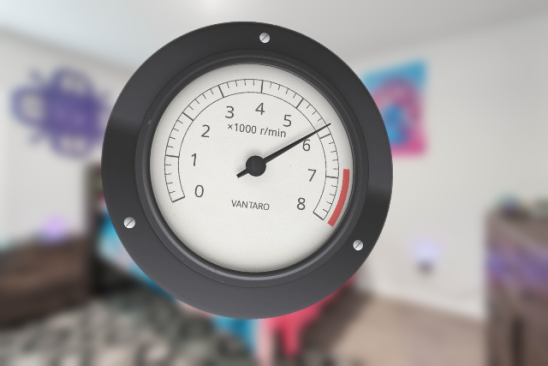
5800 (rpm)
